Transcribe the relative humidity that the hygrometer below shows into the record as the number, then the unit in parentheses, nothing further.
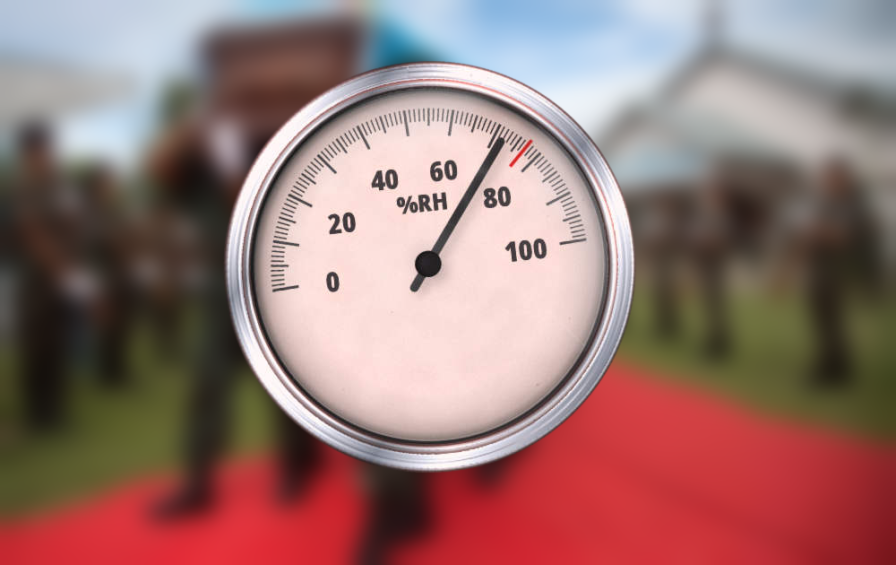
72 (%)
